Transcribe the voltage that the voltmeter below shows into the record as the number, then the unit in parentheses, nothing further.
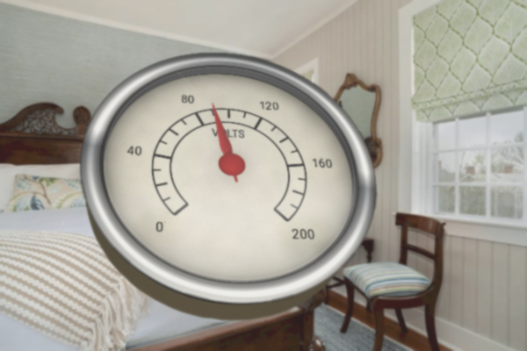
90 (V)
